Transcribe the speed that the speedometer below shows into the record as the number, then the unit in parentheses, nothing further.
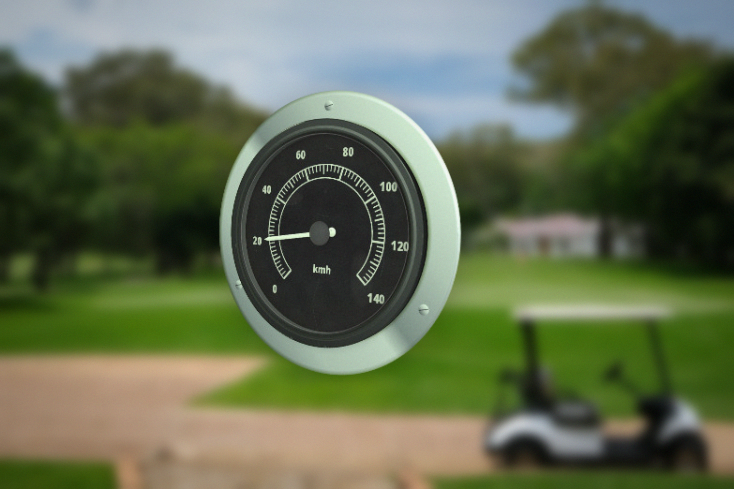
20 (km/h)
